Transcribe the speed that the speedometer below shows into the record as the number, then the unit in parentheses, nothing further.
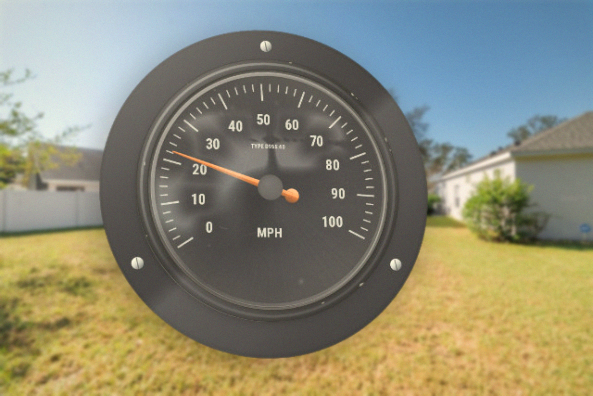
22 (mph)
